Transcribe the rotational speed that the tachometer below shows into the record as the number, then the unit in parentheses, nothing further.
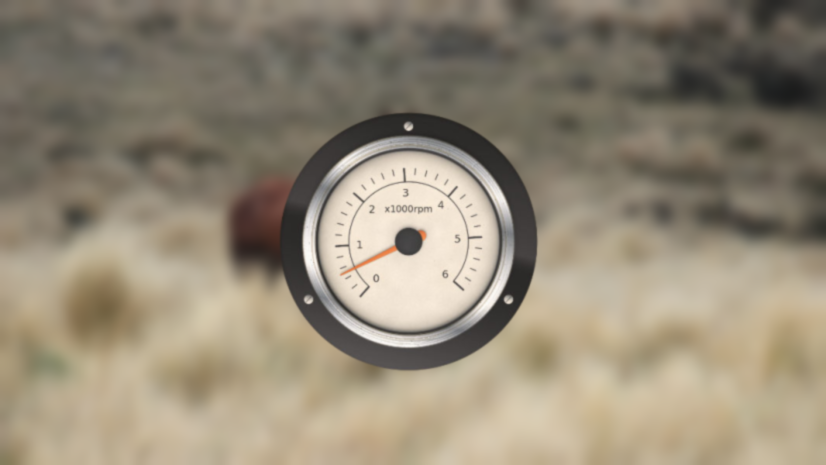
500 (rpm)
